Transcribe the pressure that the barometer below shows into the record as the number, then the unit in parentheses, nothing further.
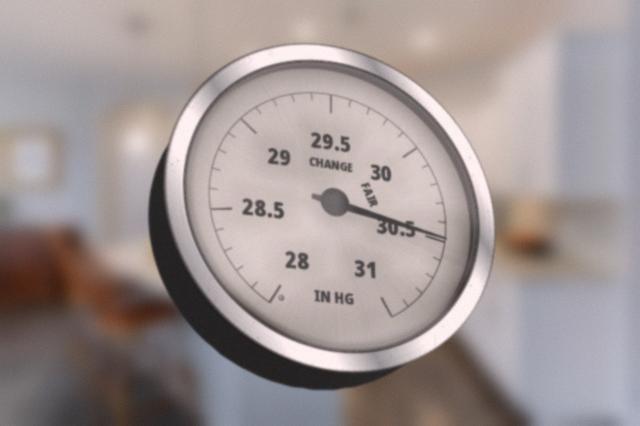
30.5 (inHg)
